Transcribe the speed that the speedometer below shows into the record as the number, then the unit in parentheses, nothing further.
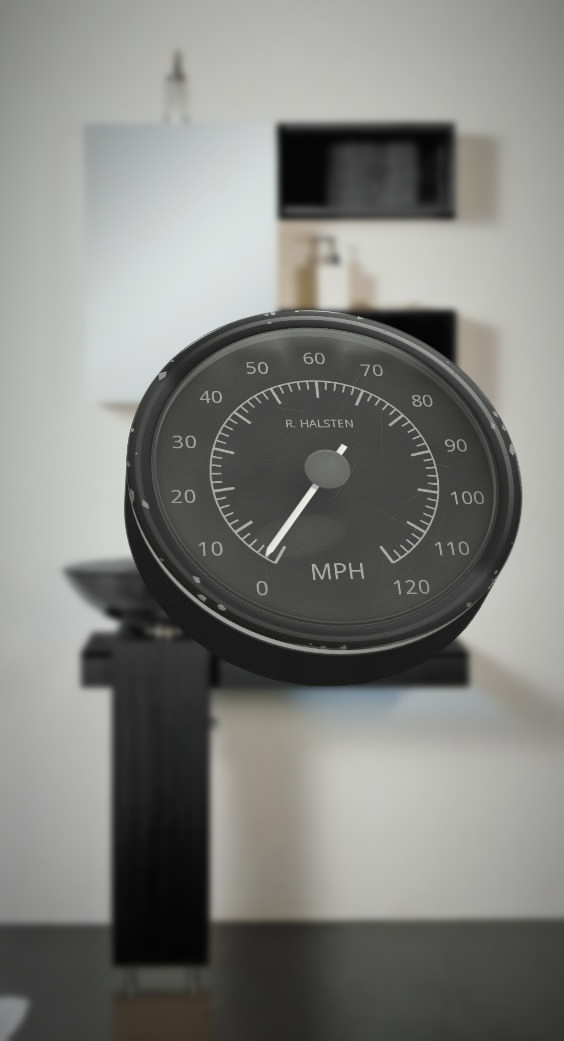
2 (mph)
